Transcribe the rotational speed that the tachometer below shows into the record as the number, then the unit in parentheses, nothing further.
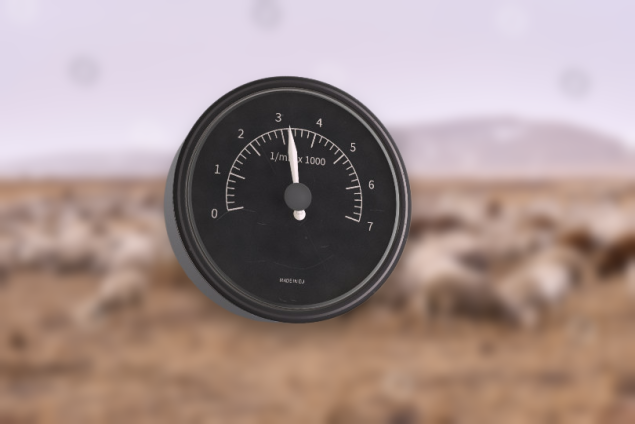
3200 (rpm)
